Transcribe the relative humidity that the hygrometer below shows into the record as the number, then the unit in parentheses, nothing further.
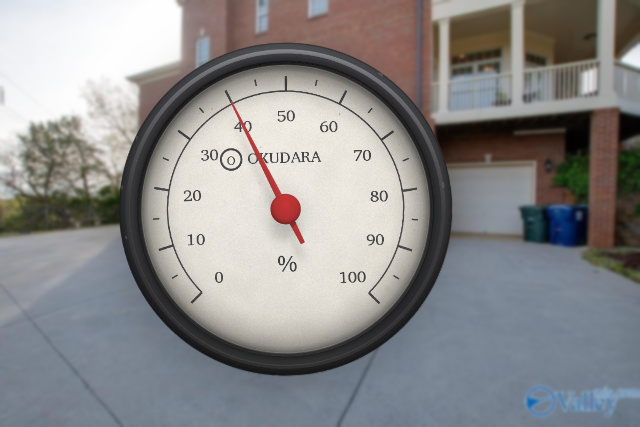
40 (%)
